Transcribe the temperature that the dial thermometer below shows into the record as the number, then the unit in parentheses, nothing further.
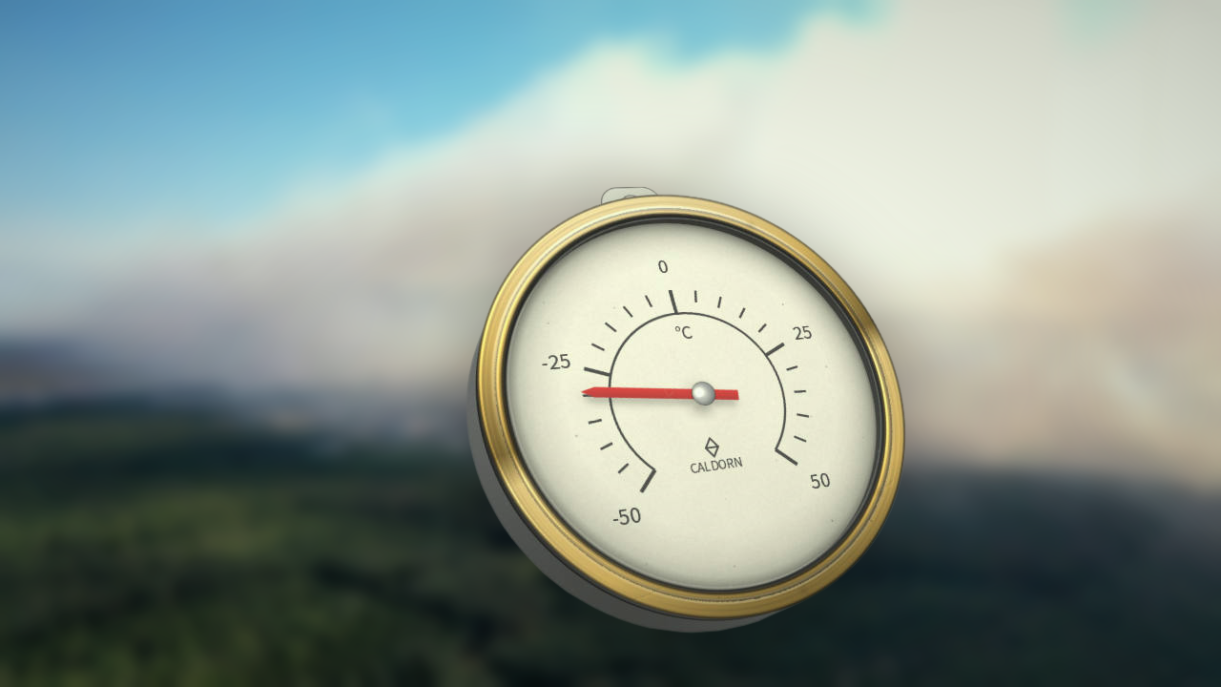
-30 (°C)
